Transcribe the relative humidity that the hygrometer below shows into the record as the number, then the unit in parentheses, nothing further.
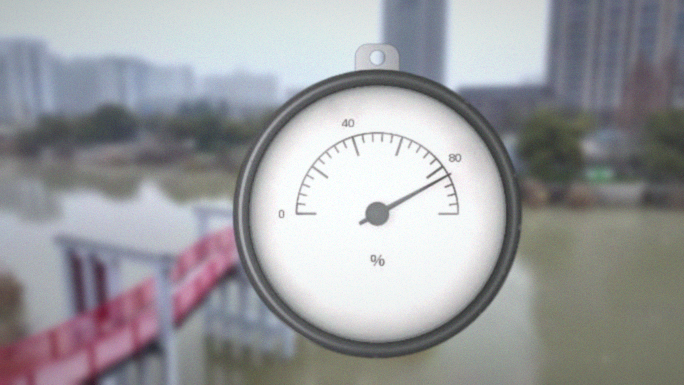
84 (%)
